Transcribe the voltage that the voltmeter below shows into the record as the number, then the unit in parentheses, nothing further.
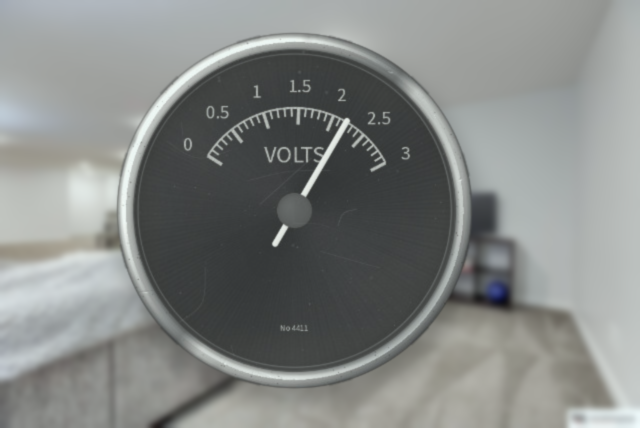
2.2 (V)
